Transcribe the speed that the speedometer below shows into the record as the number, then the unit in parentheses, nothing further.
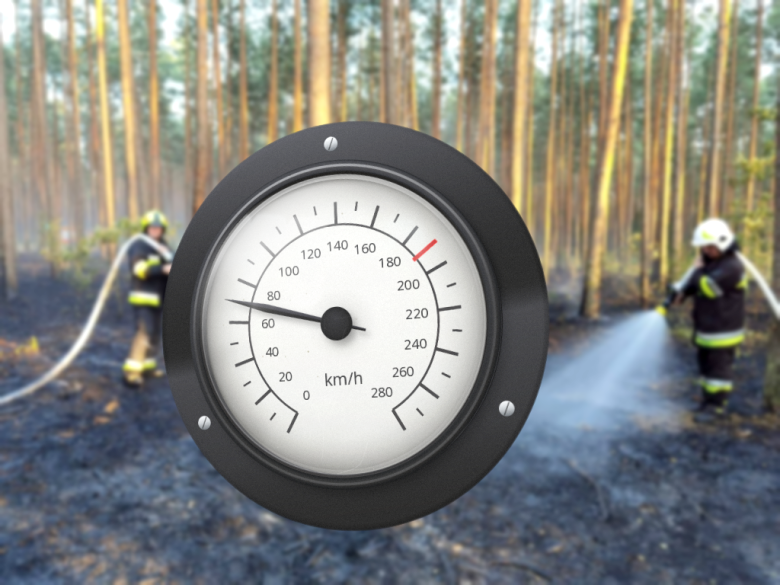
70 (km/h)
